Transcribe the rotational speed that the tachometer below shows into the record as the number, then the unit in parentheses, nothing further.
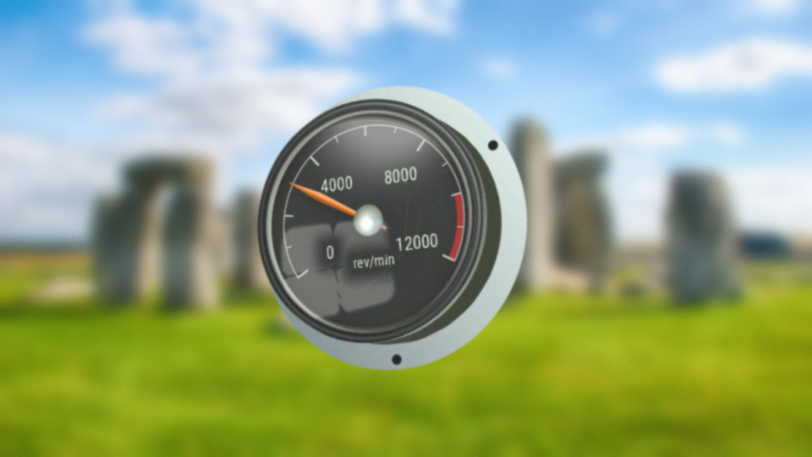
3000 (rpm)
